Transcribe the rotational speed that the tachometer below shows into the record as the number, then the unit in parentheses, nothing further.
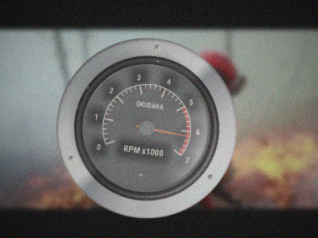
6200 (rpm)
